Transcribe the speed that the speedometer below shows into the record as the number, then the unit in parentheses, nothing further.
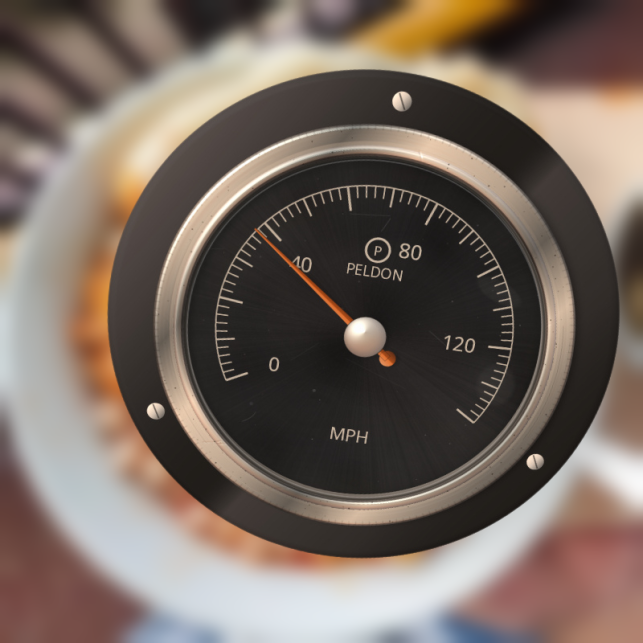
38 (mph)
